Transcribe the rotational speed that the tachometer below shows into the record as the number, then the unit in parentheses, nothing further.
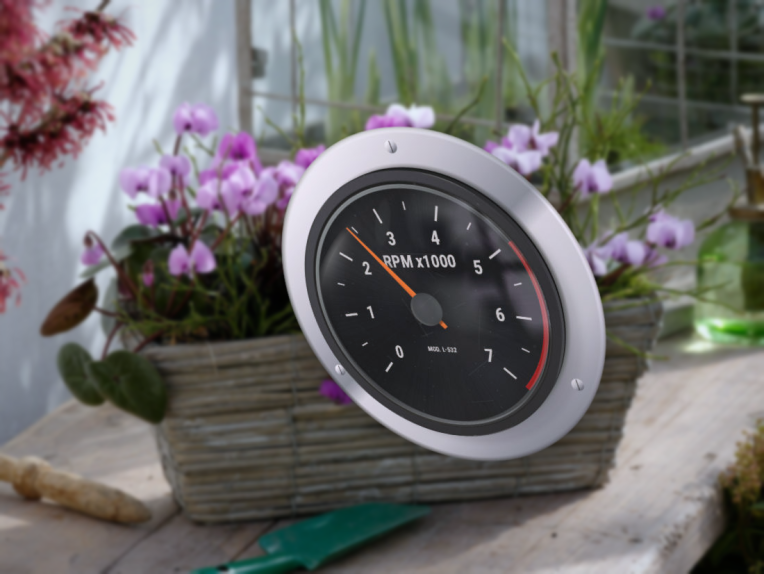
2500 (rpm)
